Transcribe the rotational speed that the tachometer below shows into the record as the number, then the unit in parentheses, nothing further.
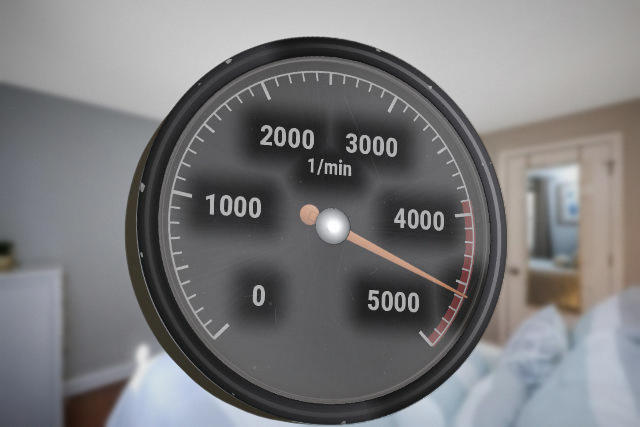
4600 (rpm)
